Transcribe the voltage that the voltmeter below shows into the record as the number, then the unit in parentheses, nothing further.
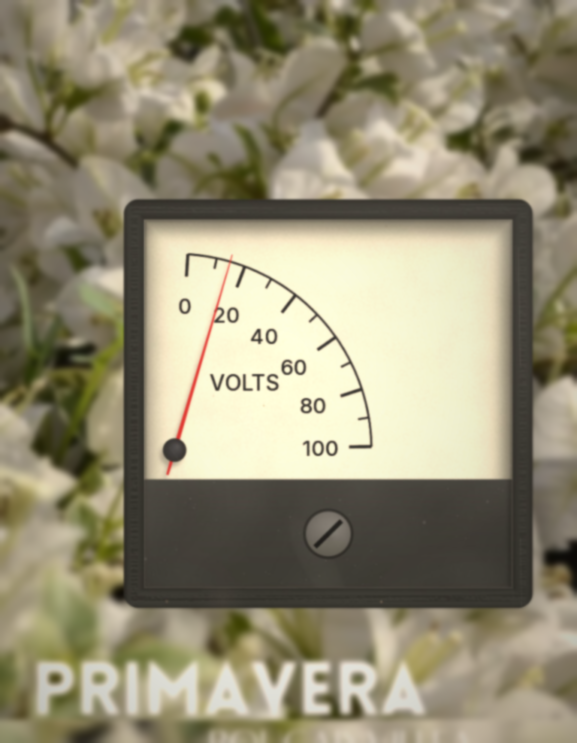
15 (V)
